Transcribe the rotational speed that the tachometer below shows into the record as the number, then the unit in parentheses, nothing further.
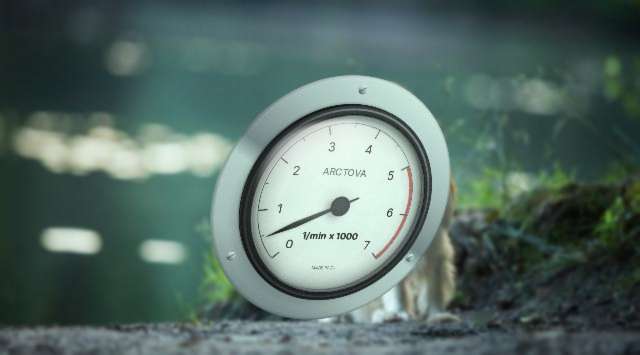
500 (rpm)
